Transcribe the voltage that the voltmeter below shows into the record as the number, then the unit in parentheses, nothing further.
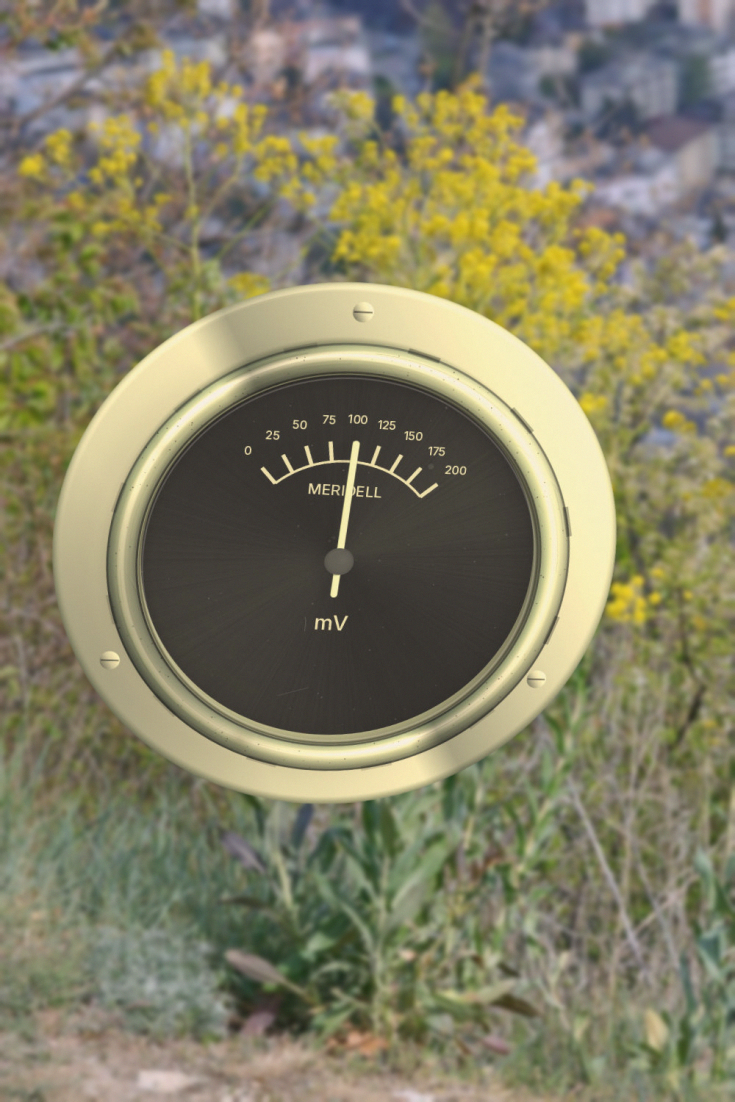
100 (mV)
